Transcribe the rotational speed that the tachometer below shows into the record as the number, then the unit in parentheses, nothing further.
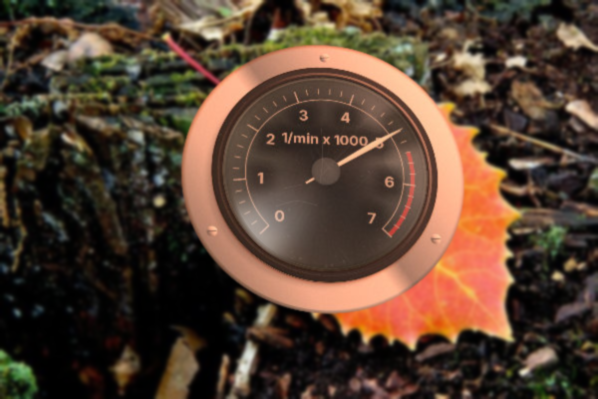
5000 (rpm)
